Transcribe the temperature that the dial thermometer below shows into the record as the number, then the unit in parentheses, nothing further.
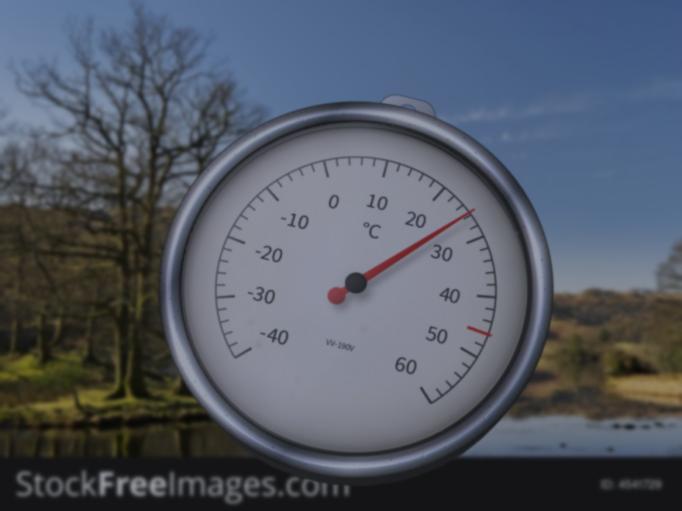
26 (°C)
